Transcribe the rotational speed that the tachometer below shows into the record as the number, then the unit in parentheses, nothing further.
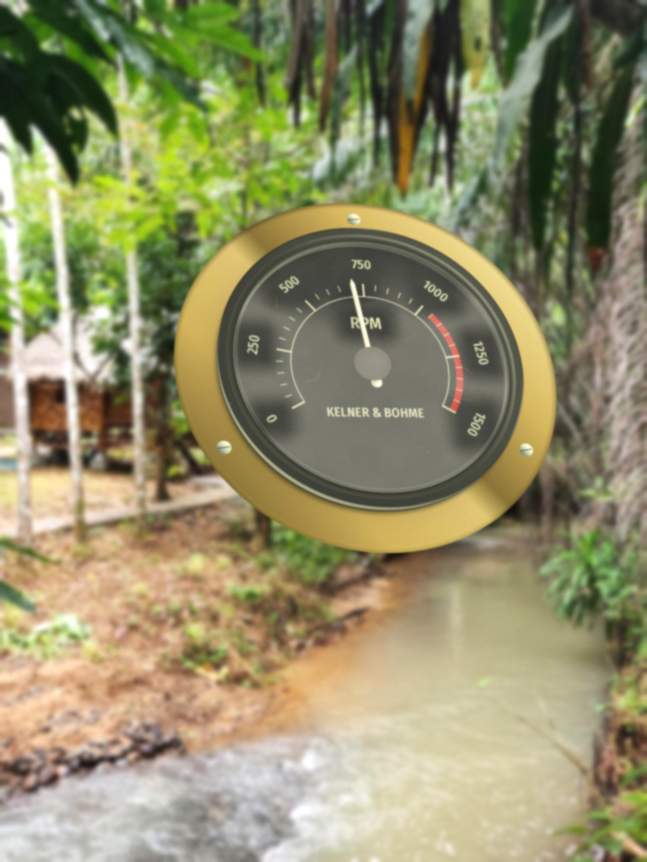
700 (rpm)
